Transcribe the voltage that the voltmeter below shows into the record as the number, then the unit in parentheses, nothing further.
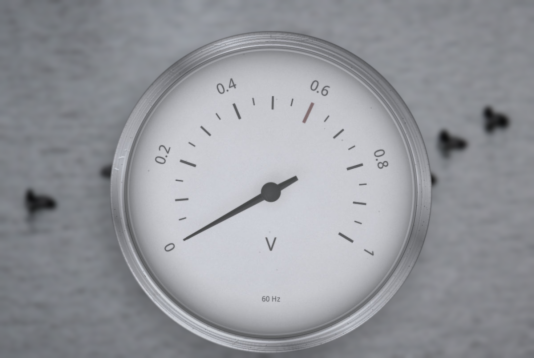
0 (V)
